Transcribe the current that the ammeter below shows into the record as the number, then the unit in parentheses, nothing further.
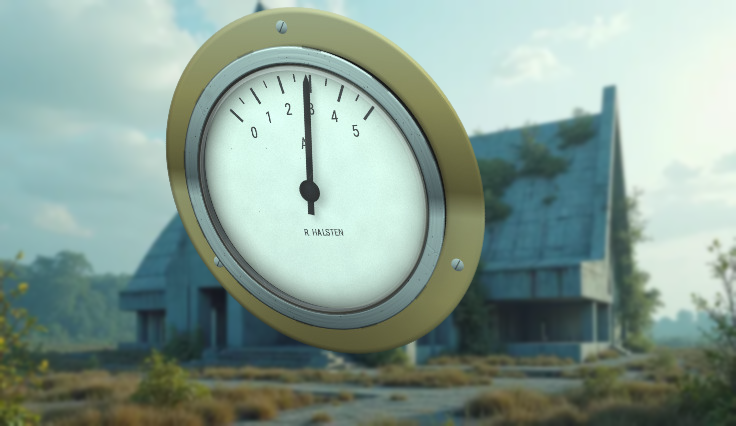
3 (A)
